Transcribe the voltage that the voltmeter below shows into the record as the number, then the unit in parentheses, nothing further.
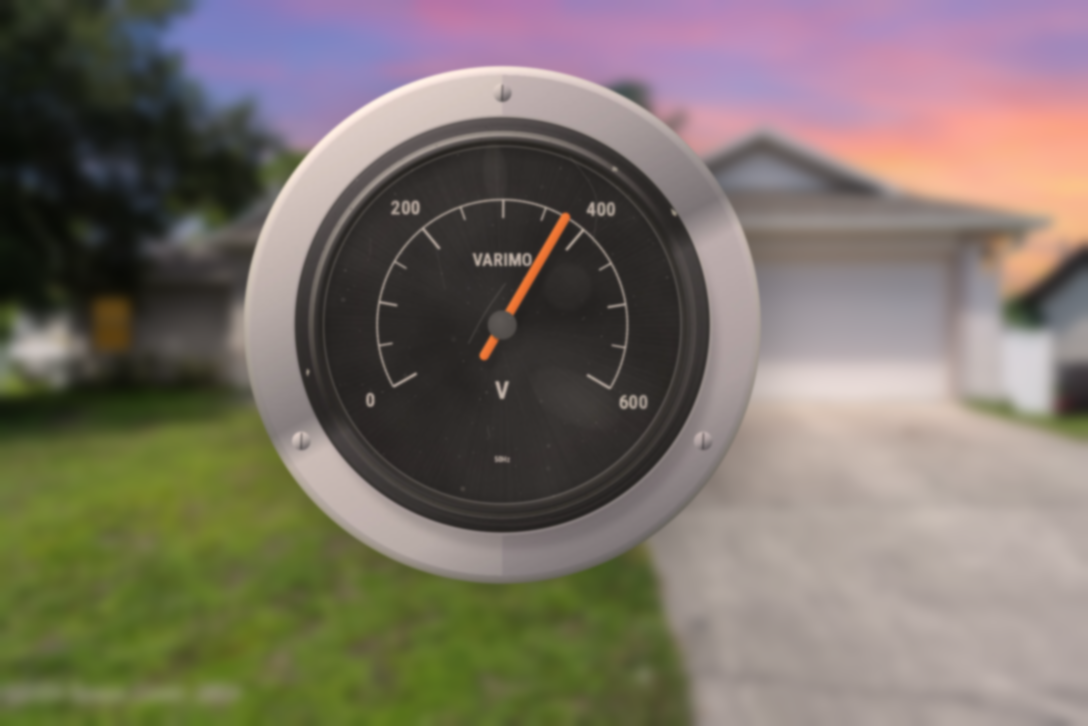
375 (V)
